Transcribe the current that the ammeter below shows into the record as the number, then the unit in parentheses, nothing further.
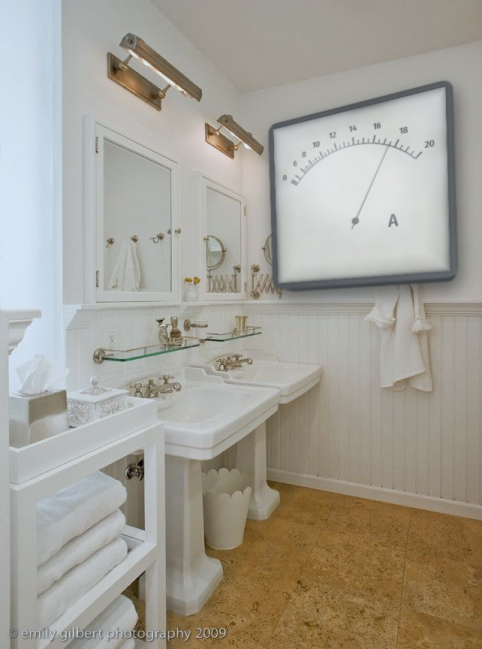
17.5 (A)
